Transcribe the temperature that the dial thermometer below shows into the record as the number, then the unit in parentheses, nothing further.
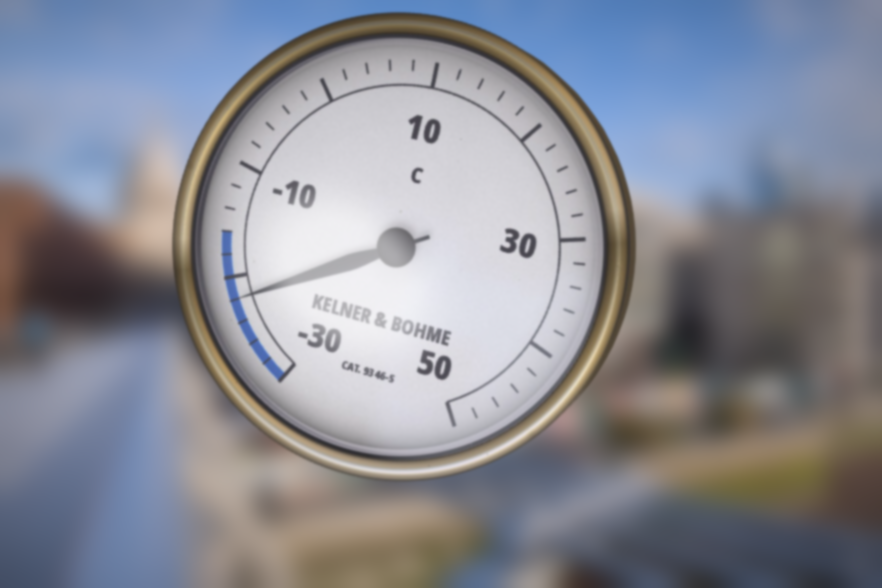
-22 (°C)
